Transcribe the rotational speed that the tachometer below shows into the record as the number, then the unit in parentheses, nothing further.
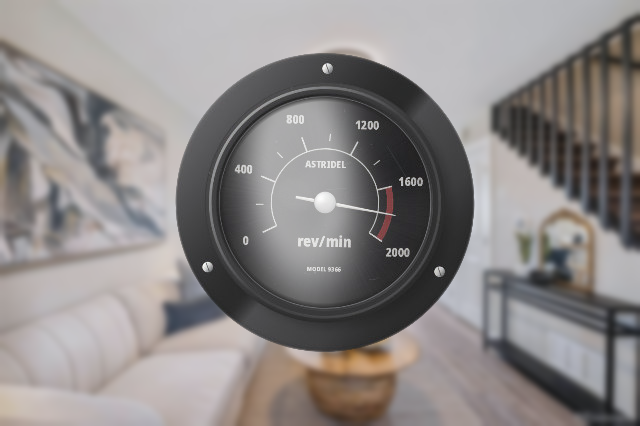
1800 (rpm)
